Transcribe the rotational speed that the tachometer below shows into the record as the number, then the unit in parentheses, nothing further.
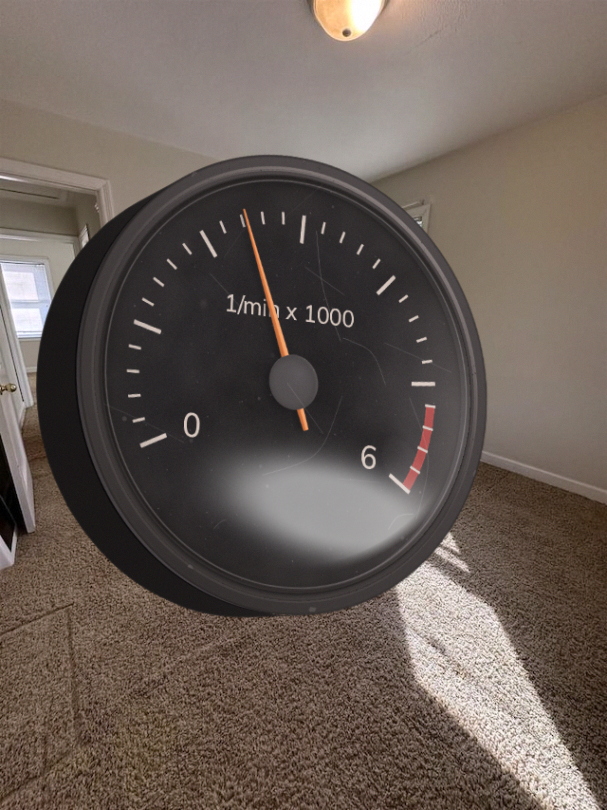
2400 (rpm)
